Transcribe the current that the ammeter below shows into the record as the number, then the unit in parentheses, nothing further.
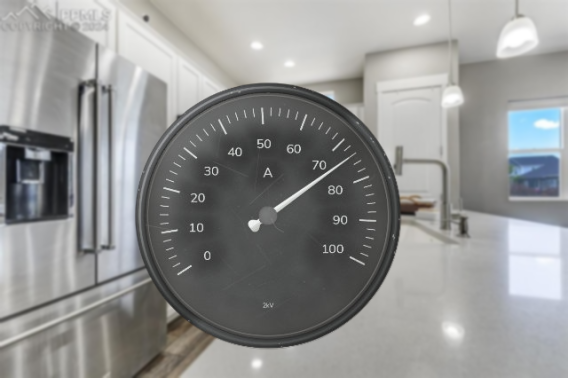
74 (A)
